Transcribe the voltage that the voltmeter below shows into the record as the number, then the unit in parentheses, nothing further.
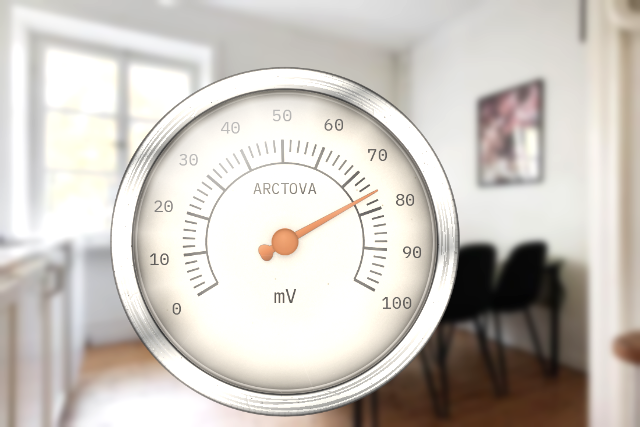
76 (mV)
